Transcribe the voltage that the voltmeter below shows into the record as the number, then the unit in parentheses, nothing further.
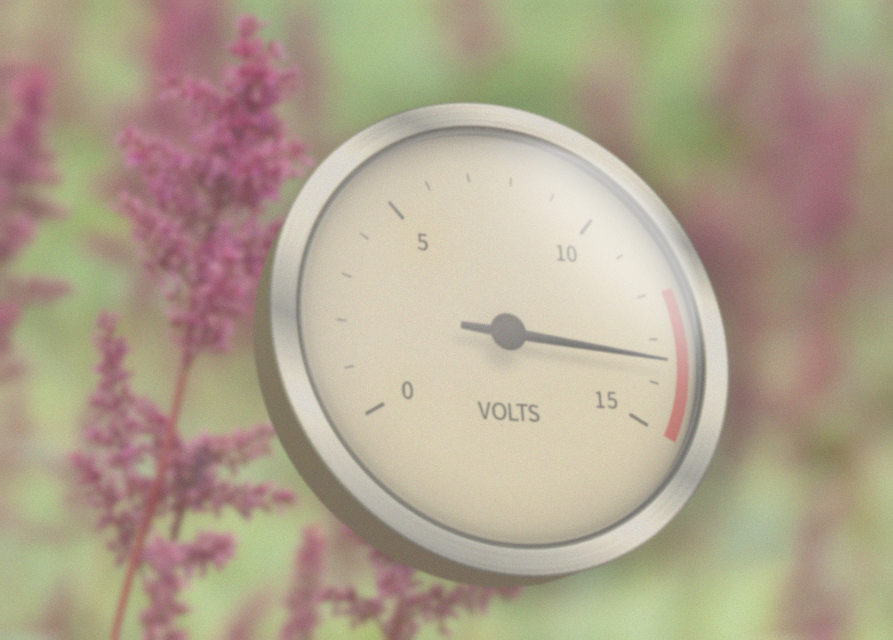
13.5 (V)
